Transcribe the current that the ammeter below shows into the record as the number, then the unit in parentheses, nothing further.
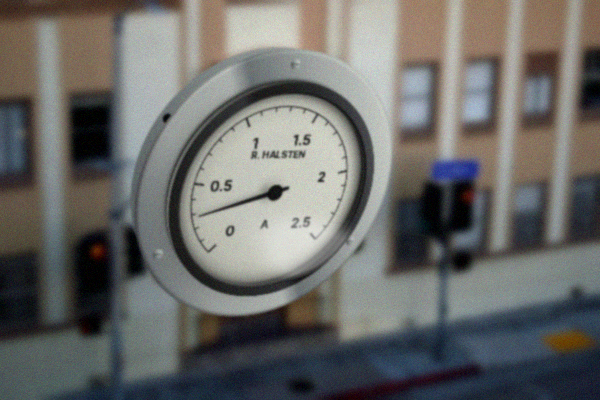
0.3 (A)
